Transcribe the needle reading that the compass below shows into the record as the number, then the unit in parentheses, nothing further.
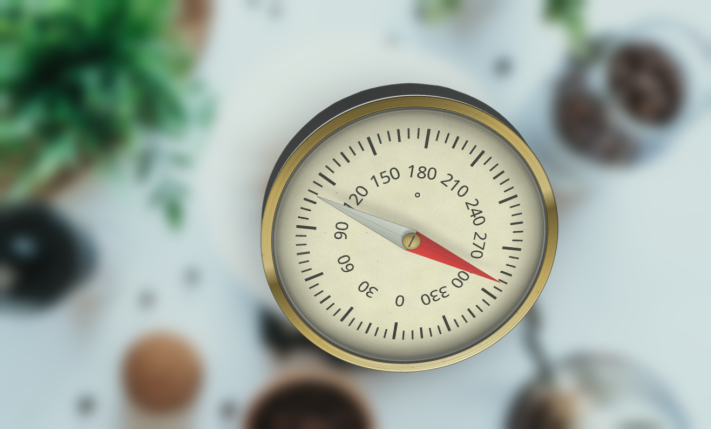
290 (°)
